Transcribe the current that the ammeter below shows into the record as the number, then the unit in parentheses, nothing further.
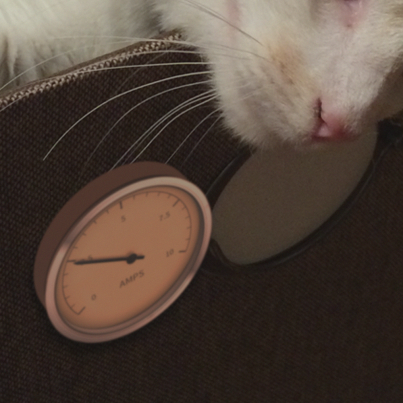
2.5 (A)
